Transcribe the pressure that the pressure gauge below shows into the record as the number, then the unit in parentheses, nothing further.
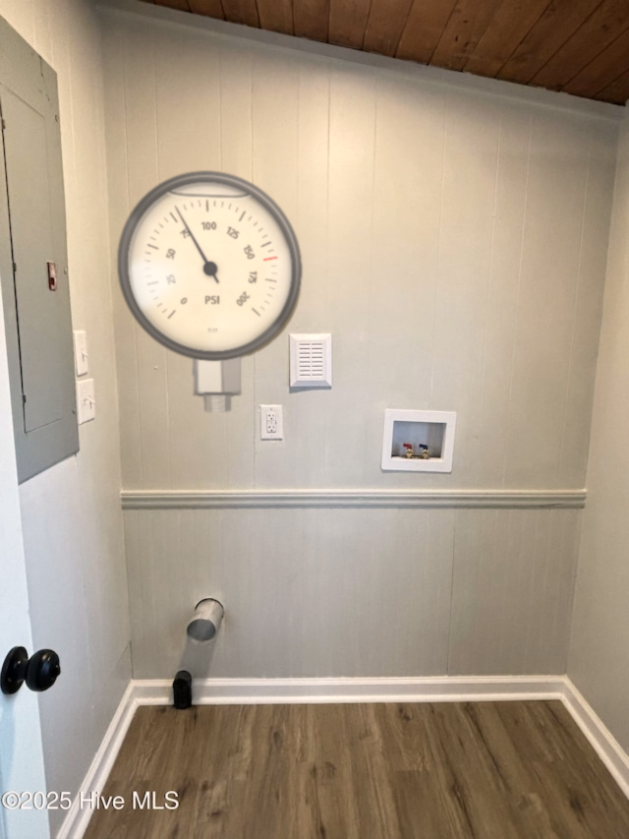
80 (psi)
